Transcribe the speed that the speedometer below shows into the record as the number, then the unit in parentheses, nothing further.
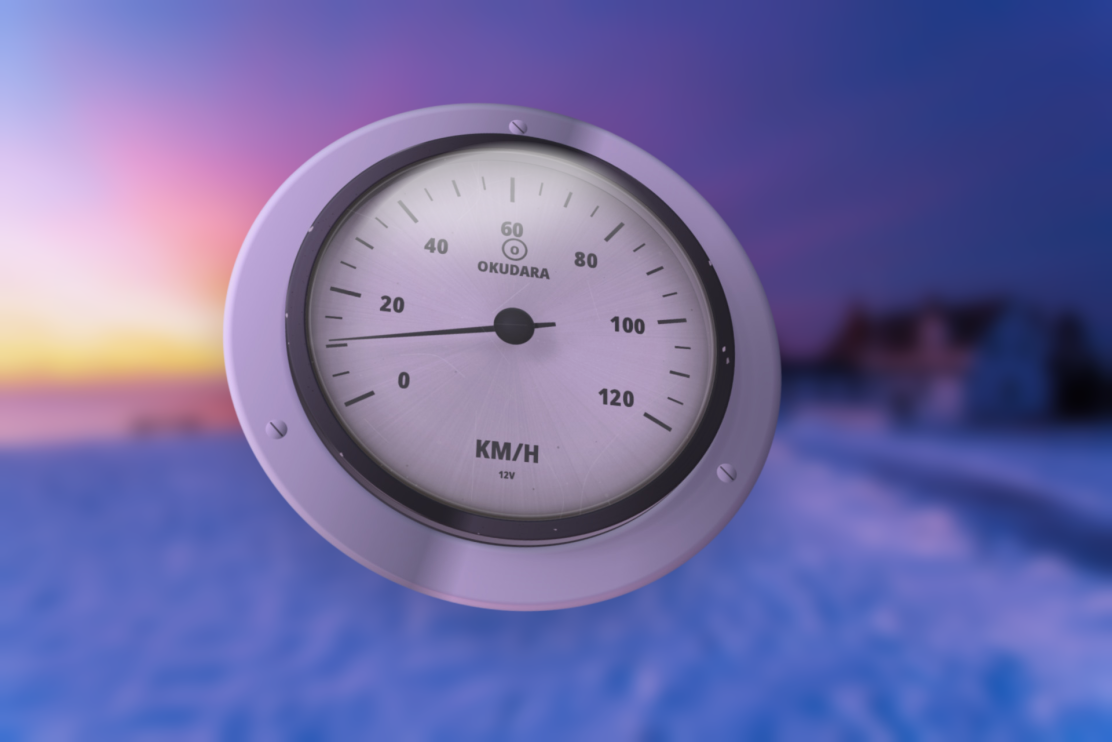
10 (km/h)
